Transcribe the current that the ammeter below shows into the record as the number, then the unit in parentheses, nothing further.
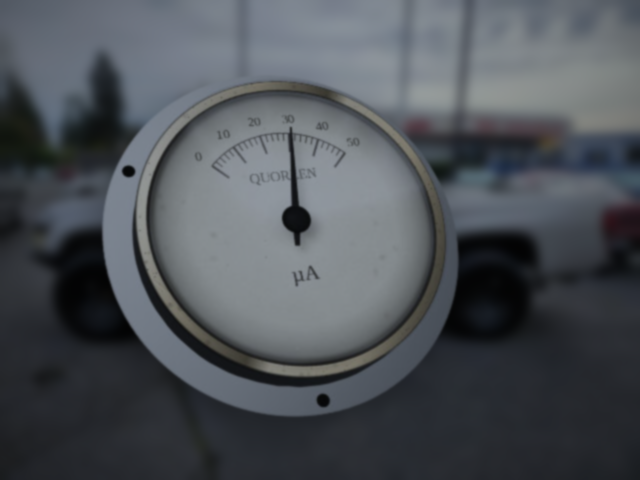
30 (µA)
